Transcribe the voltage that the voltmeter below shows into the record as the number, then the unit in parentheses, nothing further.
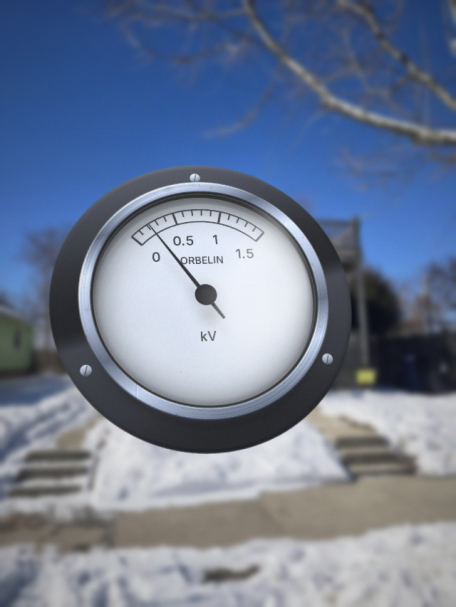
0.2 (kV)
